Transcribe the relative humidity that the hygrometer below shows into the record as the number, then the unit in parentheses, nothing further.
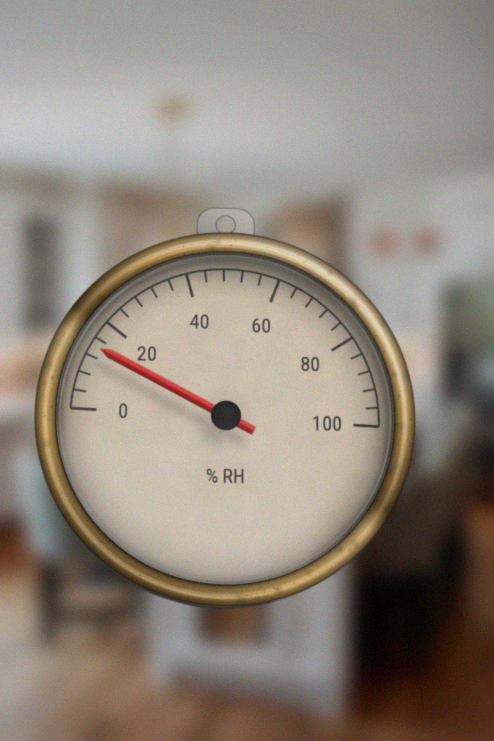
14 (%)
